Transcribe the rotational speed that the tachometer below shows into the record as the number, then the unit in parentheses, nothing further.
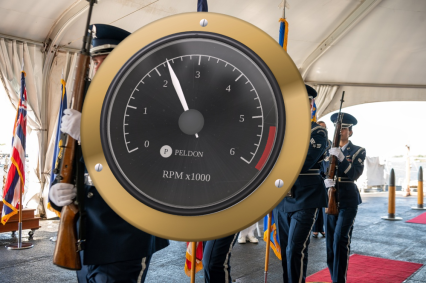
2300 (rpm)
